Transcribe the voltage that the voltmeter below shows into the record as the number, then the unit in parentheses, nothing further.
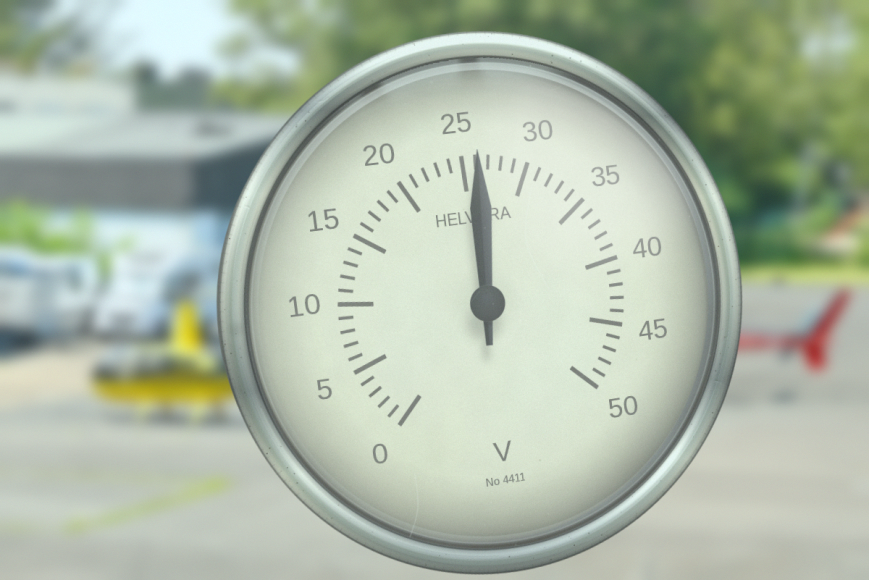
26 (V)
